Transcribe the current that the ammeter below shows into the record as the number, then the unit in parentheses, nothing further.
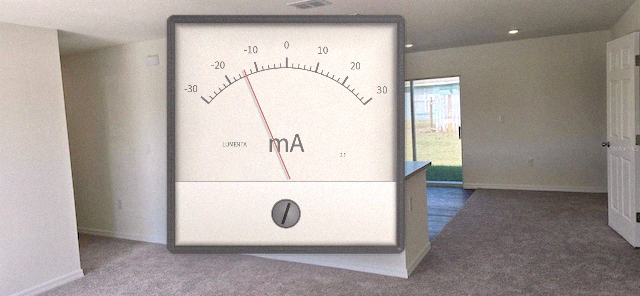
-14 (mA)
